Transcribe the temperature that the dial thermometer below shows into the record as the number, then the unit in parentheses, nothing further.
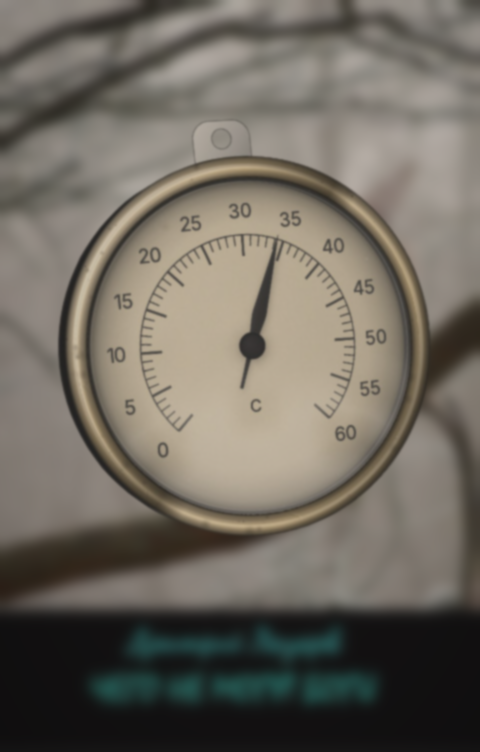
34 (°C)
